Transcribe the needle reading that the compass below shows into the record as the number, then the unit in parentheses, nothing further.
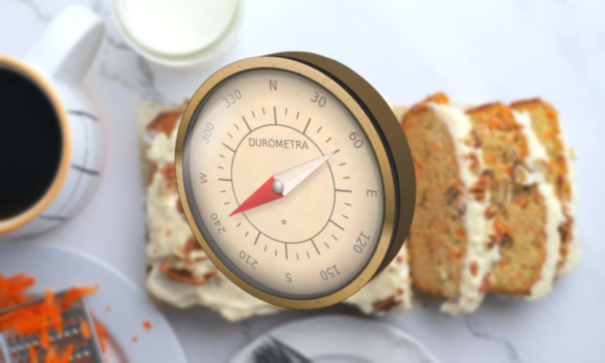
240 (°)
